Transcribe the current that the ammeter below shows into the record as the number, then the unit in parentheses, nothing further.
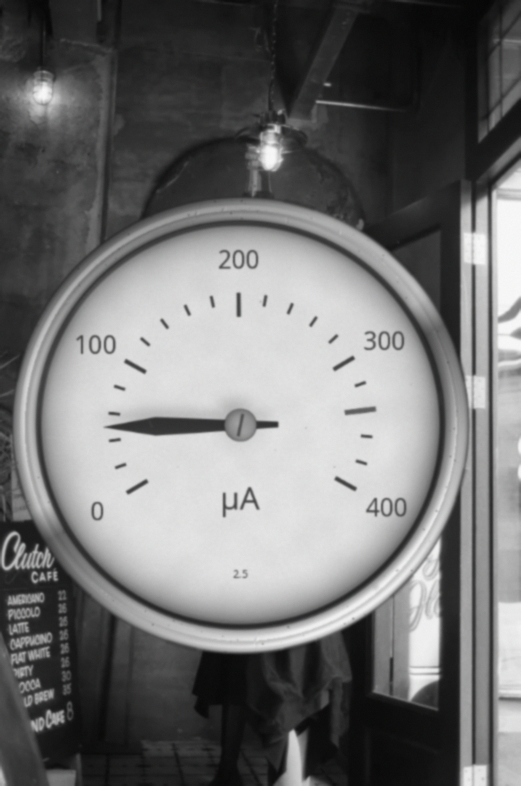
50 (µA)
